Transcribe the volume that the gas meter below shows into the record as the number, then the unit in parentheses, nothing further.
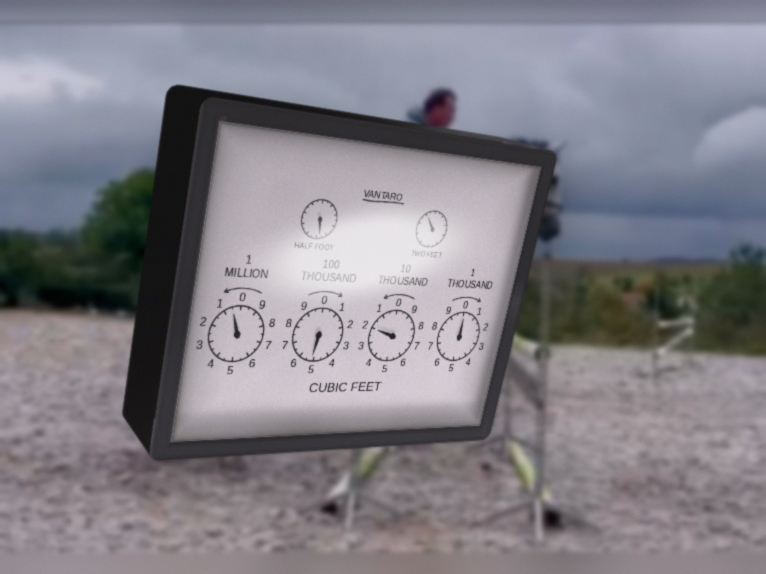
52000 (ft³)
